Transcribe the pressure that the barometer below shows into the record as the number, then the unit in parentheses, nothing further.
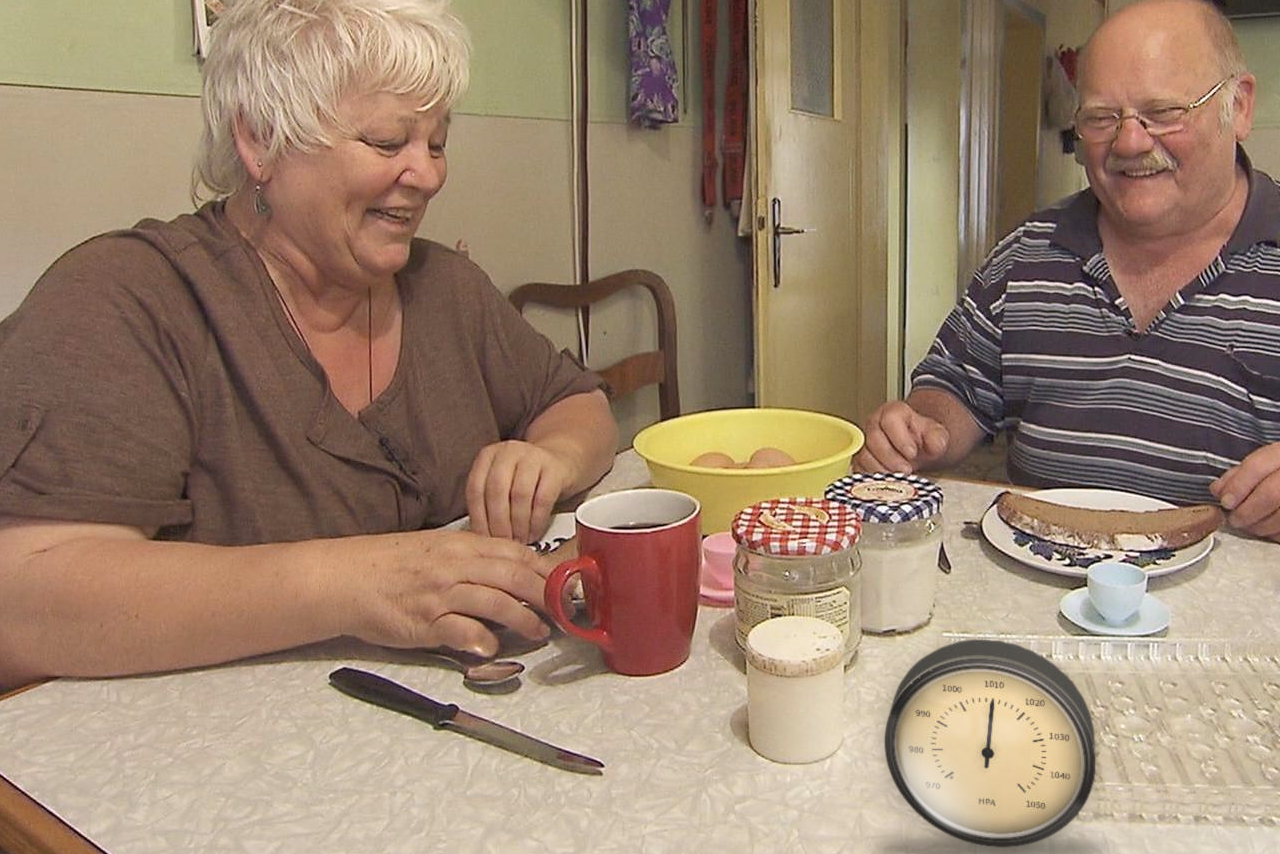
1010 (hPa)
